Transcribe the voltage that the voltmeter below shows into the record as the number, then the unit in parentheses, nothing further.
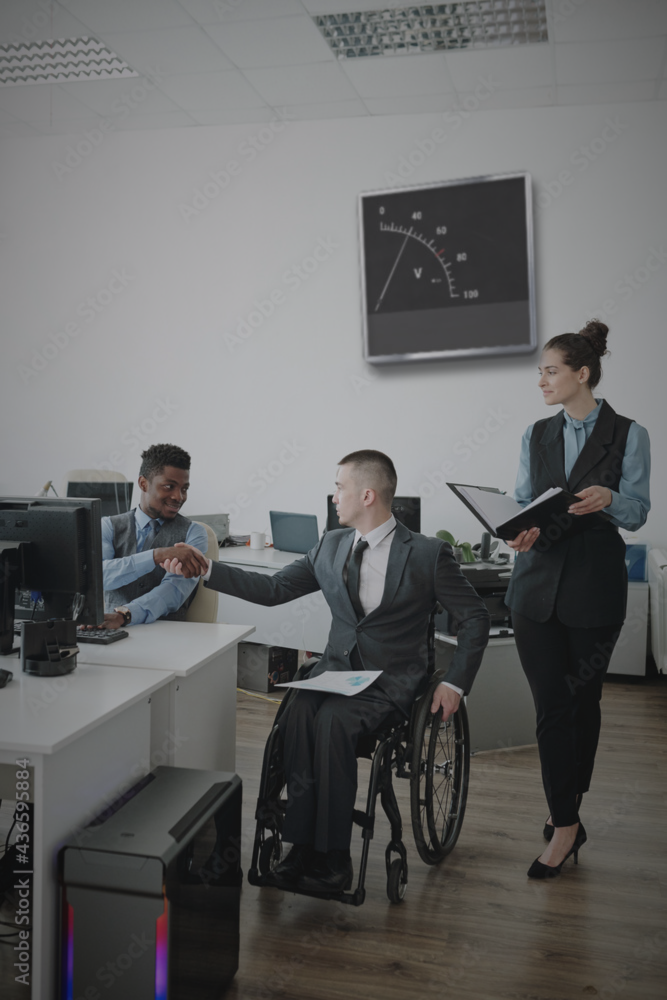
40 (V)
